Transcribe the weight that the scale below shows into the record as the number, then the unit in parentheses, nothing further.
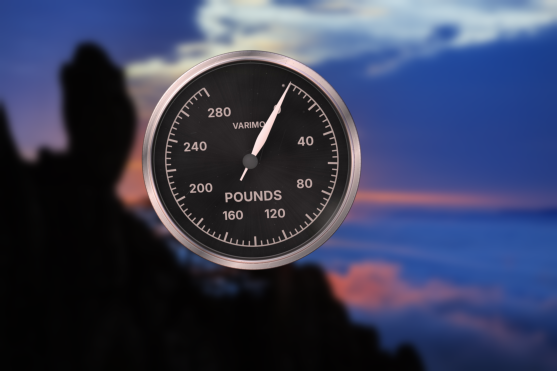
0 (lb)
